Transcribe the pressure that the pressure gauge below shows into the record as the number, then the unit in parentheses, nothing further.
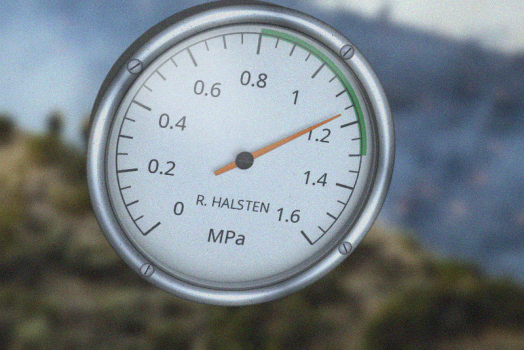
1.15 (MPa)
